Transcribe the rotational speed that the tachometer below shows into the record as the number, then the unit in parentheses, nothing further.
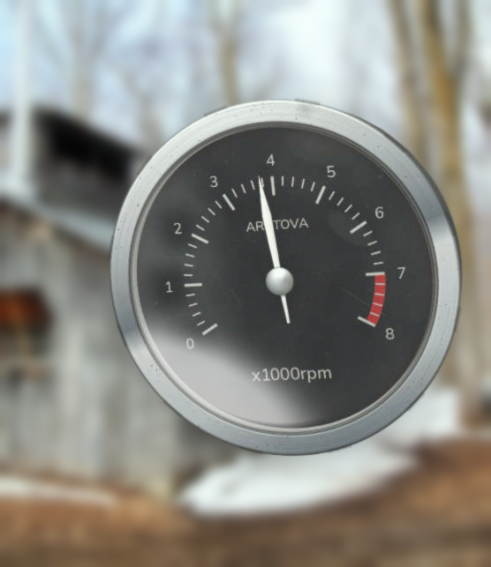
3800 (rpm)
